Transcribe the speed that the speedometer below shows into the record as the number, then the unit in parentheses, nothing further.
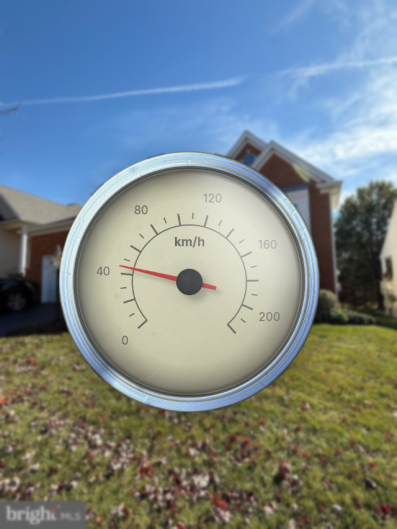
45 (km/h)
